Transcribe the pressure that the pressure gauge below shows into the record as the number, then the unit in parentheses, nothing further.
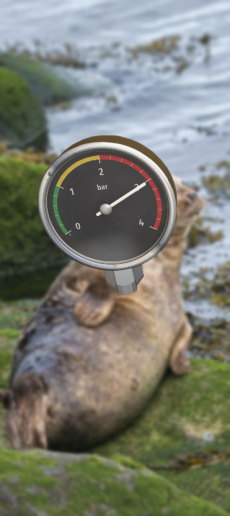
3 (bar)
